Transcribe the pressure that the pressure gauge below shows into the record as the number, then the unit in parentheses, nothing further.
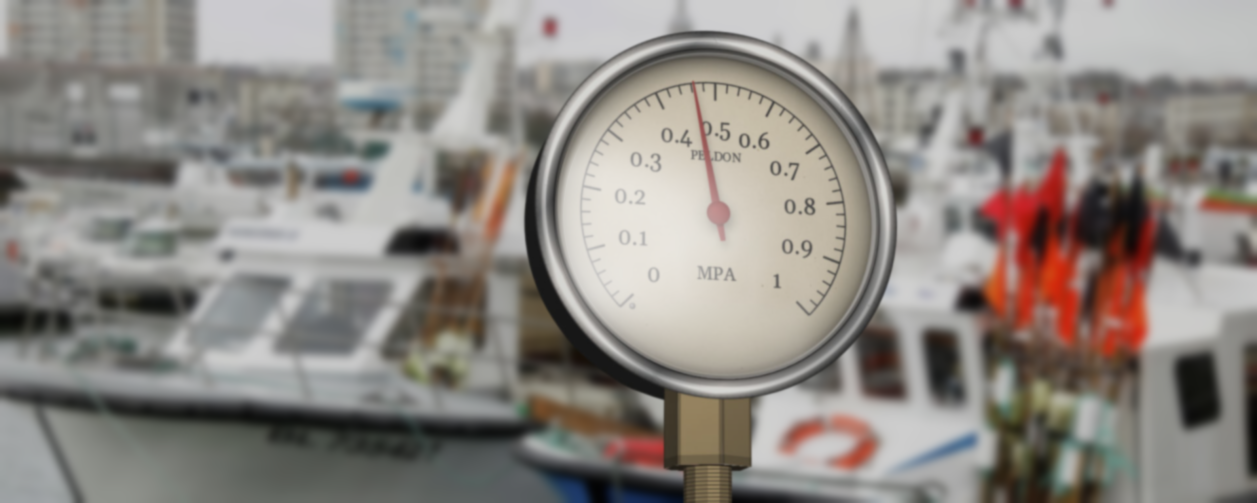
0.46 (MPa)
